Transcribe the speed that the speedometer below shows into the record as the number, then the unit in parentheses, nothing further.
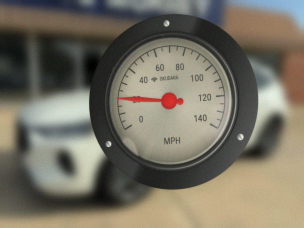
20 (mph)
